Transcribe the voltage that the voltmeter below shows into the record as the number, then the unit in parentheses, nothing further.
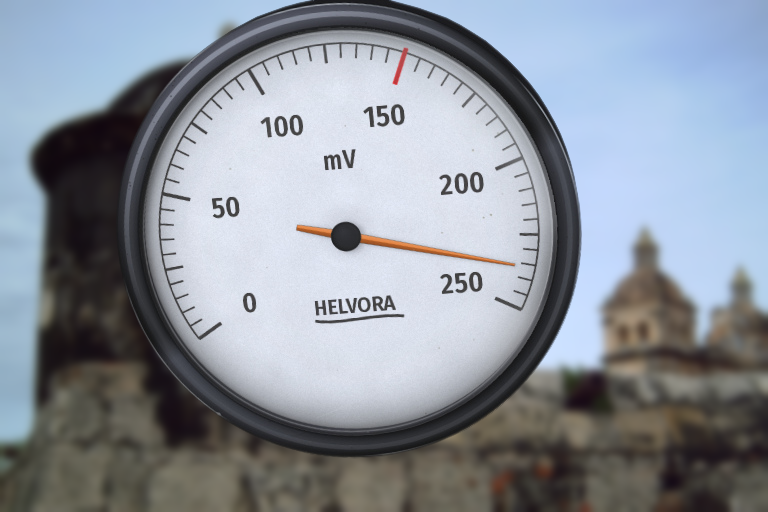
235 (mV)
